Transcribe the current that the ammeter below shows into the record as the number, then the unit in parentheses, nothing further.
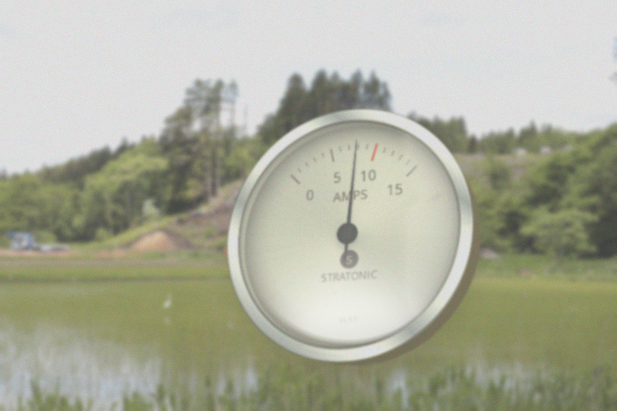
8 (A)
